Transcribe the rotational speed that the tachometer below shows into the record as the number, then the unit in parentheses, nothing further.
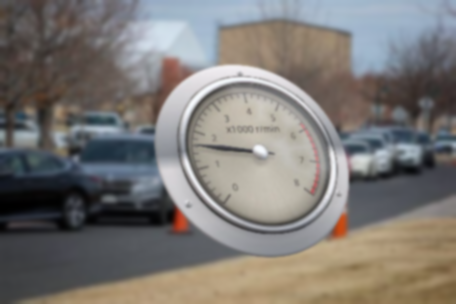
1600 (rpm)
